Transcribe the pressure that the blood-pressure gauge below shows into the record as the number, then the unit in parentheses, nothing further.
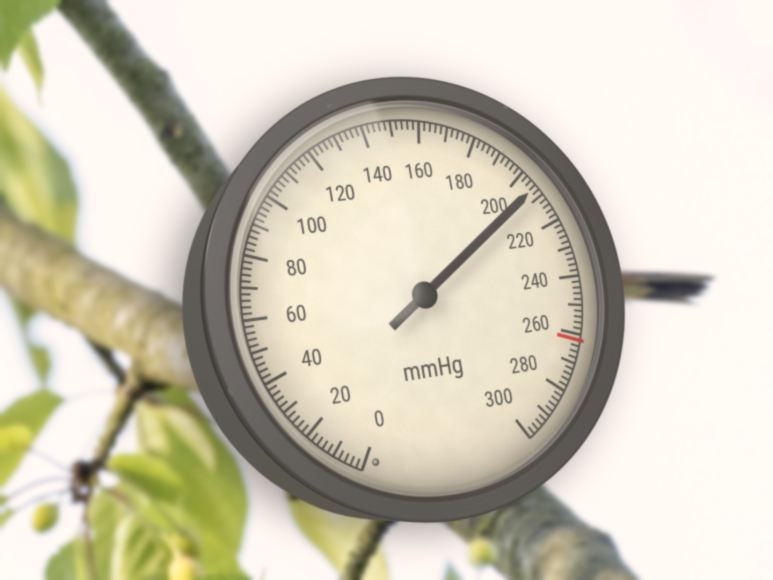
206 (mmHg)
